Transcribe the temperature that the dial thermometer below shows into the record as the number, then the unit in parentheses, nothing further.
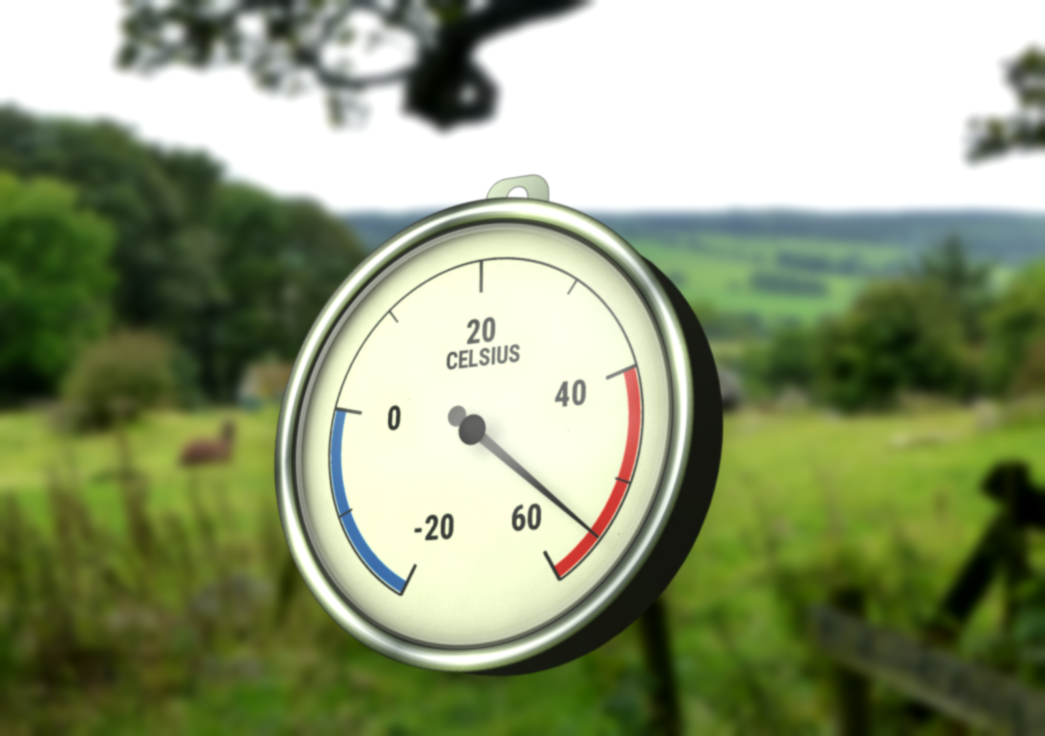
55 (°C)
